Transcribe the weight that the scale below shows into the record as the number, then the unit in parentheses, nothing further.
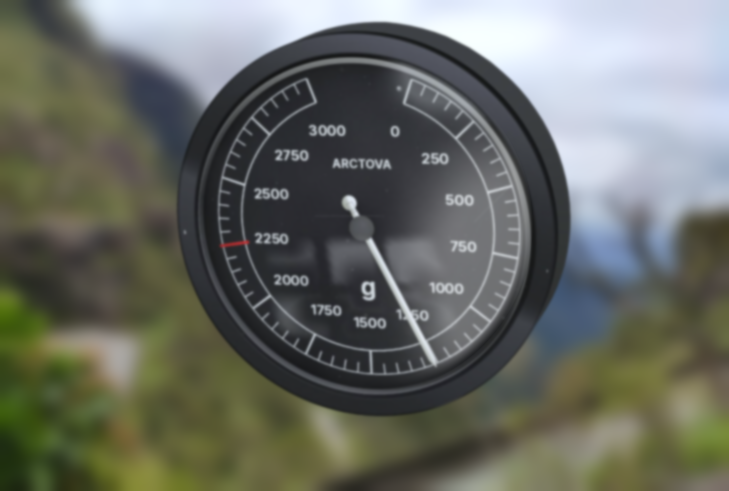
1250 (g)
